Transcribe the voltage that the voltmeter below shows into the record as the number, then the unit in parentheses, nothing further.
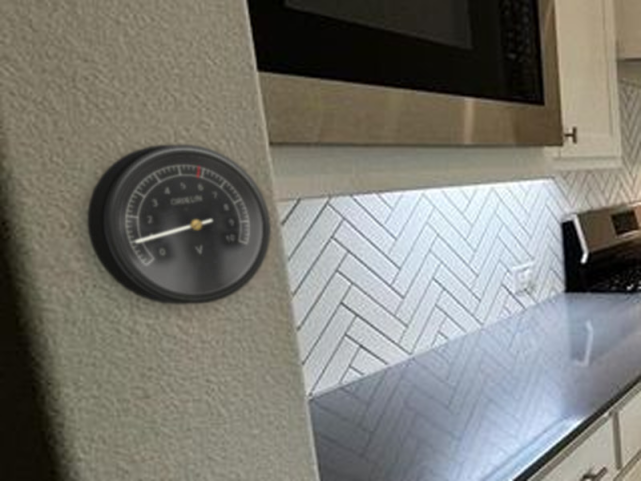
1 (V)
